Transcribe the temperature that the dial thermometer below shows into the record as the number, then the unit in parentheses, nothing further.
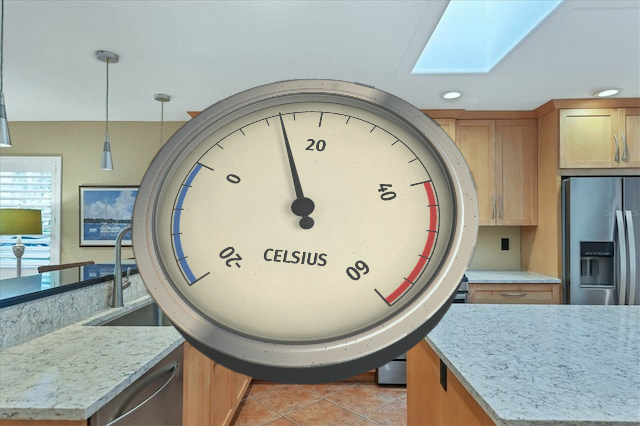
14 (°C)
